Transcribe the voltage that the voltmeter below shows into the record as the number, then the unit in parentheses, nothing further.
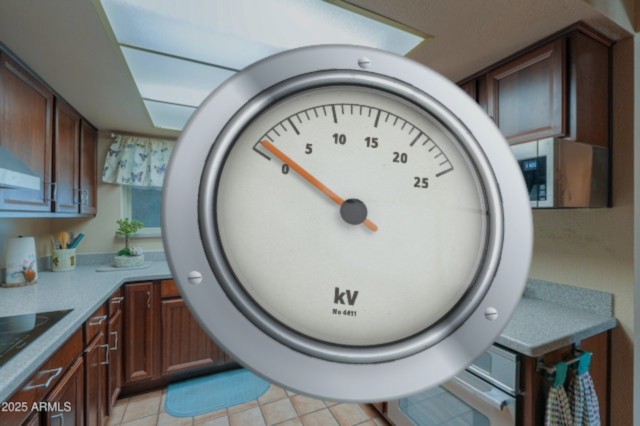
1 (kV)
